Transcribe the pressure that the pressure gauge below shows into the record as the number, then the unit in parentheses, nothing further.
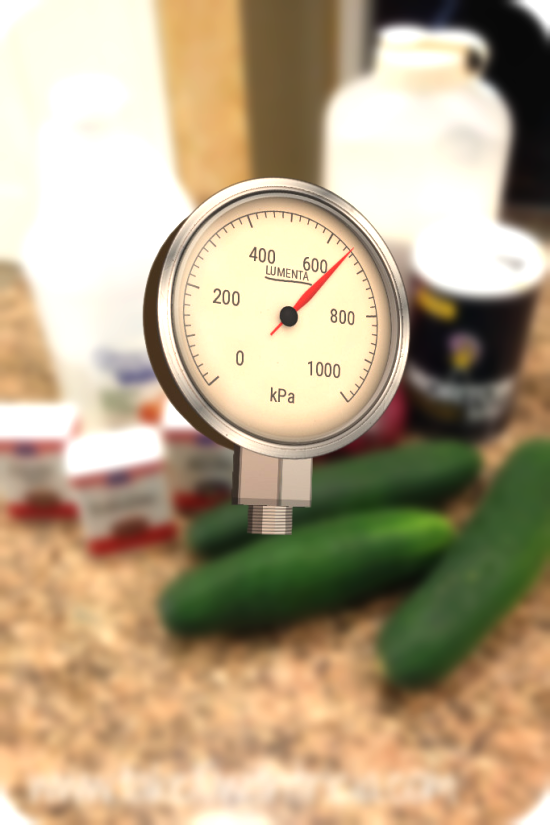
650 (kPa)
